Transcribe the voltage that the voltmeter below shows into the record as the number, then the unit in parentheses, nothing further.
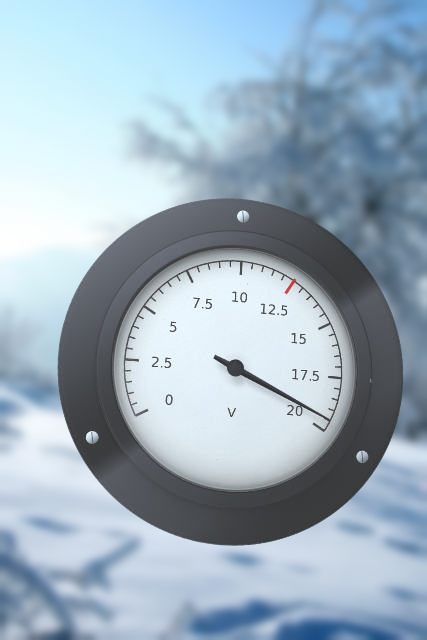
19.5 (V)
